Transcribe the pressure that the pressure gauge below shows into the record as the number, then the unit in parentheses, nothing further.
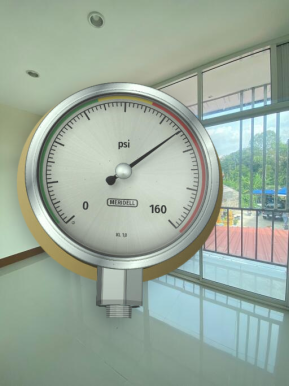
110 (psi)
